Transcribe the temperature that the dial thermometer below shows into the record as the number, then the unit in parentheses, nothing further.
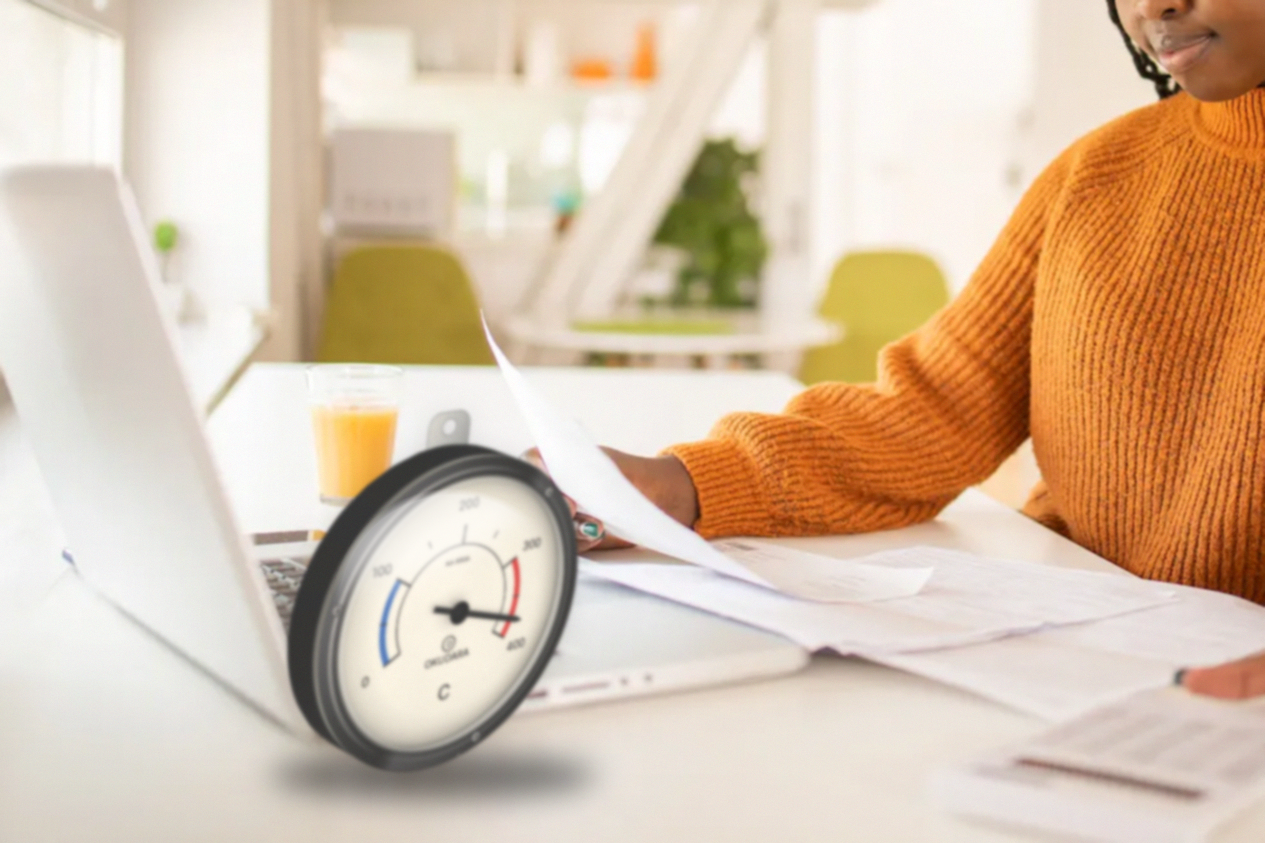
375 (°C)
